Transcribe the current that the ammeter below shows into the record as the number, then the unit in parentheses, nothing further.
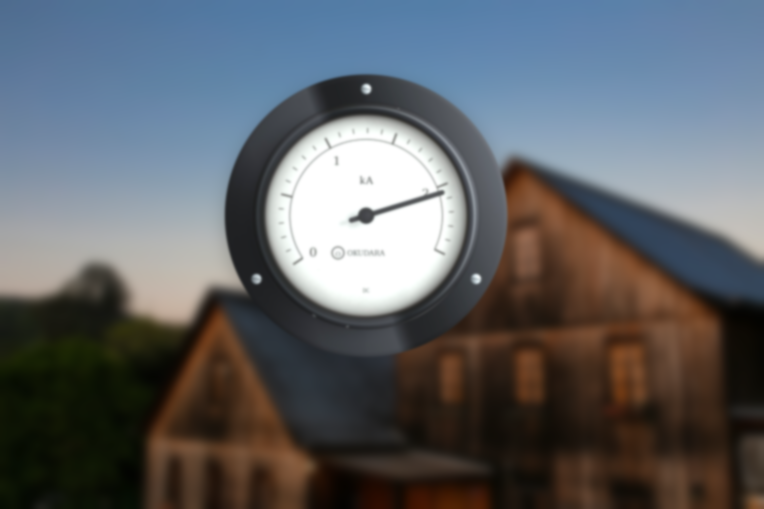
2.05 (kA)
